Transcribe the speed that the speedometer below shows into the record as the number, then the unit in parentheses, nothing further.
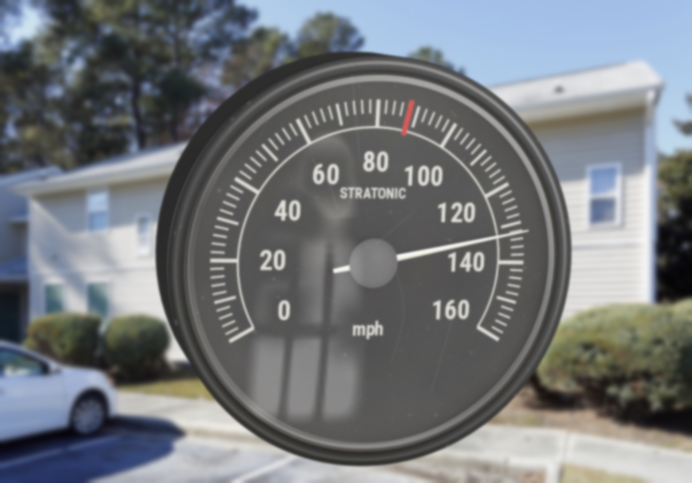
132 (mph)
